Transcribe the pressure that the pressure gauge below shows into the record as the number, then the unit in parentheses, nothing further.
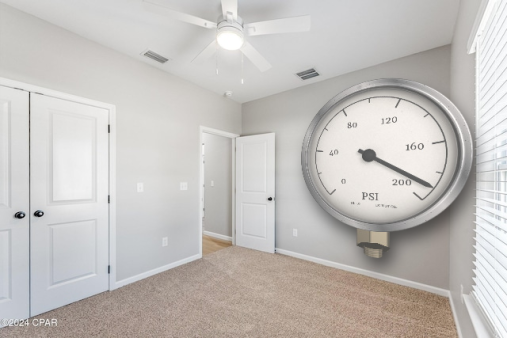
190 (psi)
